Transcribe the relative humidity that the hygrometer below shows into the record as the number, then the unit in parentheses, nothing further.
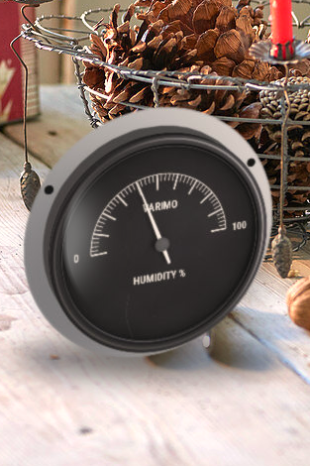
40 (%)
